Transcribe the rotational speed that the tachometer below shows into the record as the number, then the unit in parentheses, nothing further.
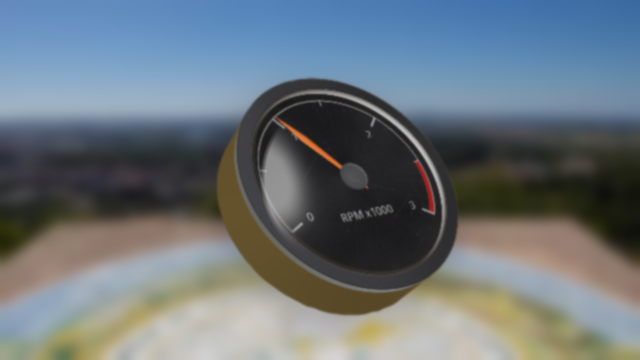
1000 (rpm)
